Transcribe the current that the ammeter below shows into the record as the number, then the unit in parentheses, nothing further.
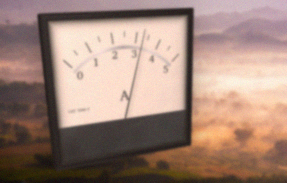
3.25 (A)
